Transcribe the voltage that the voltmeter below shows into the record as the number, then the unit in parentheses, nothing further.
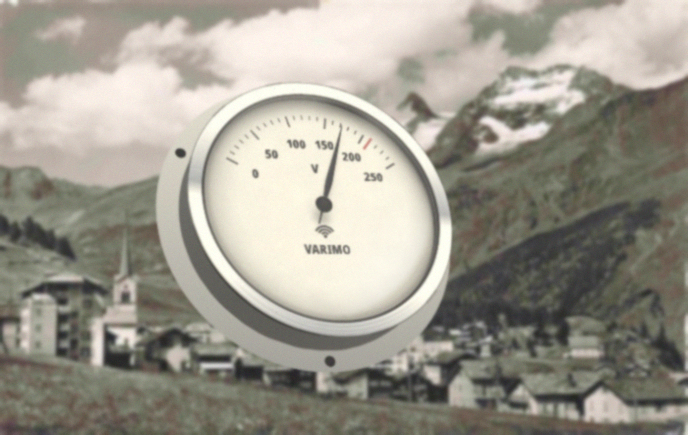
170 (V)
